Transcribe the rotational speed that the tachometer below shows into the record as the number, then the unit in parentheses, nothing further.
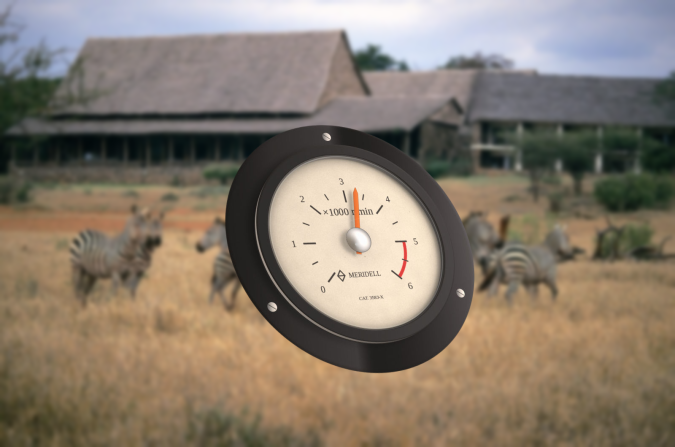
3250 (rpm)
